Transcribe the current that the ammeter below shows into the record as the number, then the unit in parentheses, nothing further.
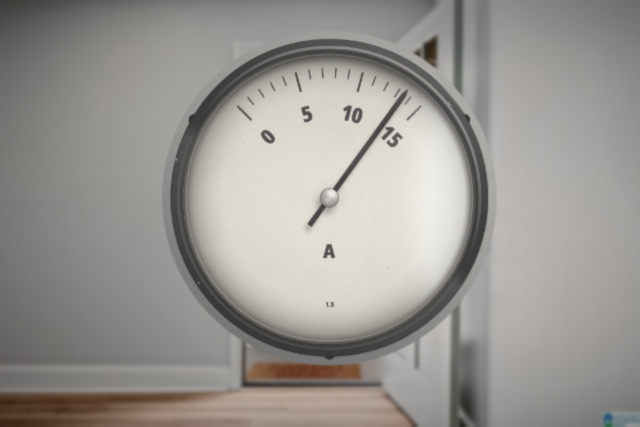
13.5 (A)
